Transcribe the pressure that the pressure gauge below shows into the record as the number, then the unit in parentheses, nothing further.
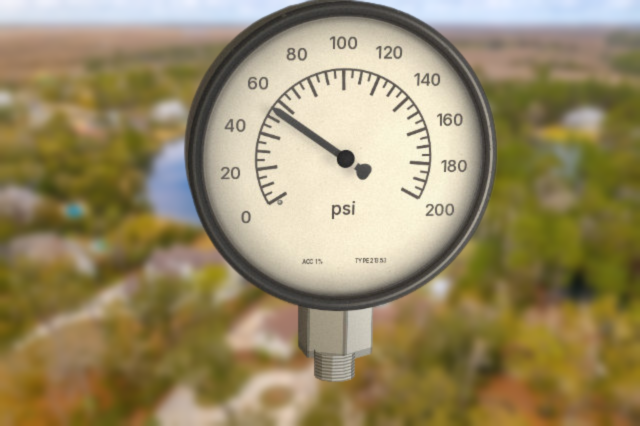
55 (psi)
